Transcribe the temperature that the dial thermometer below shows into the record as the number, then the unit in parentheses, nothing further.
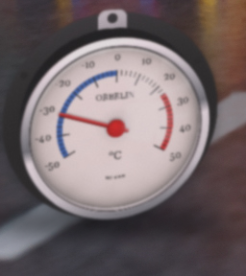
-30 (°C)
